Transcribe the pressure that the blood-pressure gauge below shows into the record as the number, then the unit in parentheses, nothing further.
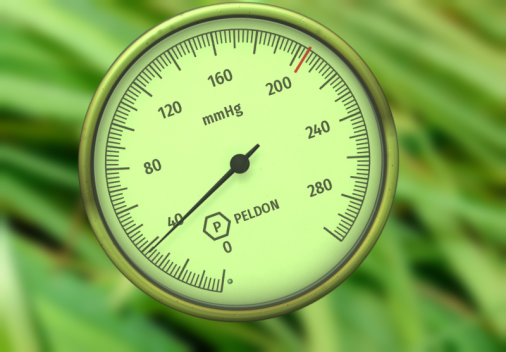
38 (mmHg)
